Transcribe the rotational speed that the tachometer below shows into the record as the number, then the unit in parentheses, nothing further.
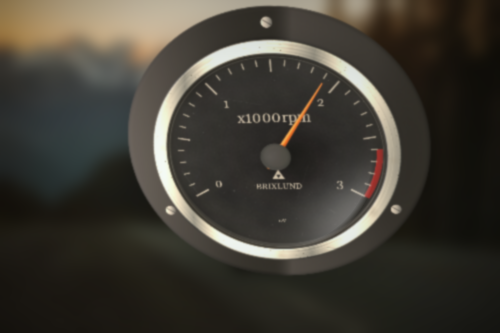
1900 (rpm)
